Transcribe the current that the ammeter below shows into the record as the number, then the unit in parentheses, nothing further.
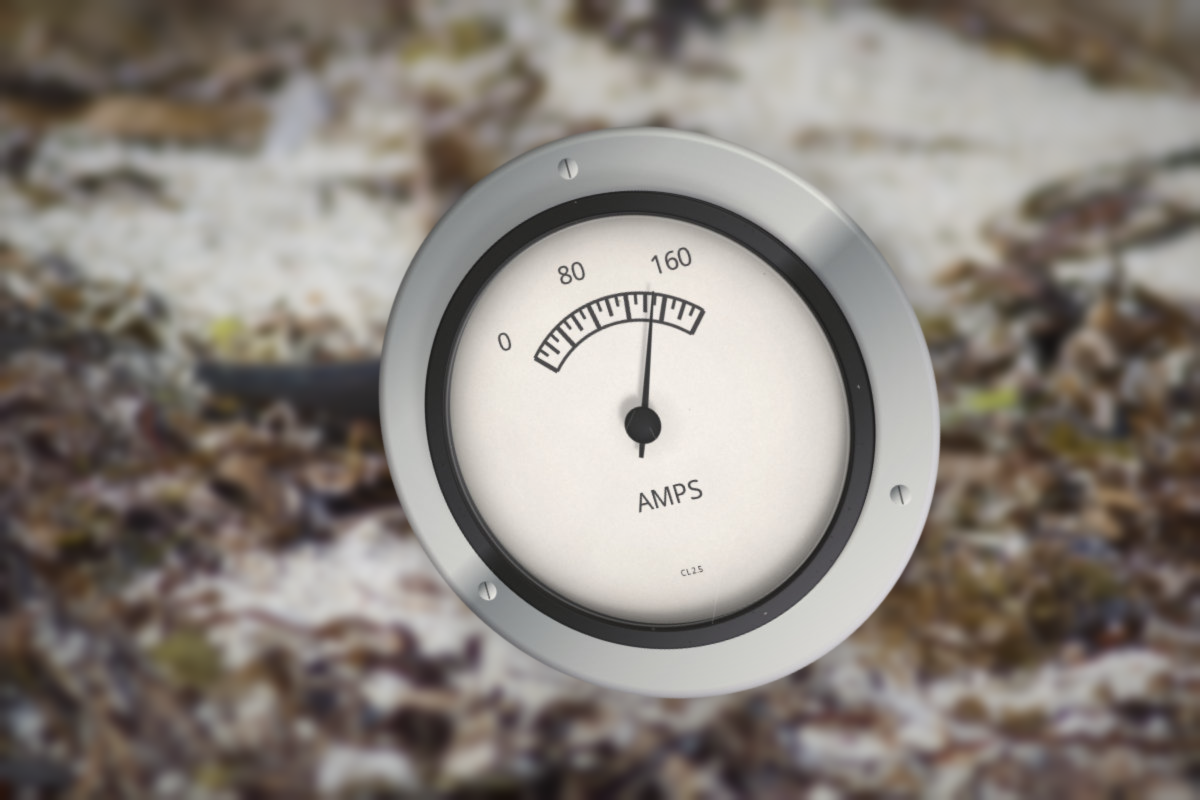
150 (A)
